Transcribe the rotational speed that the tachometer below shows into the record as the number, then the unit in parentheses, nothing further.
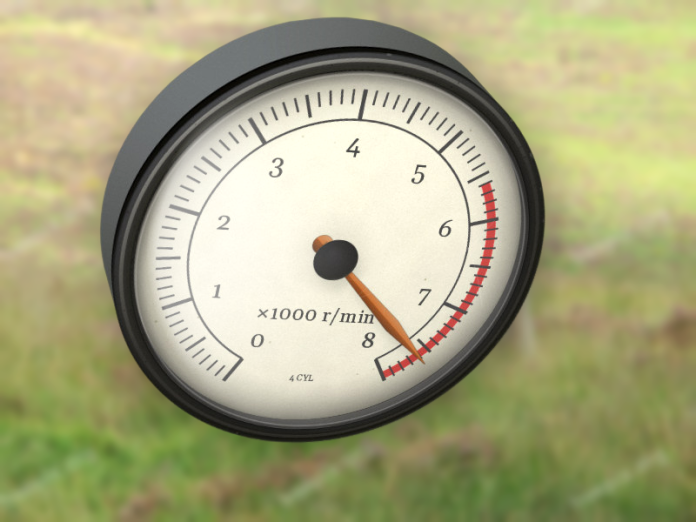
7600 (rpm)
